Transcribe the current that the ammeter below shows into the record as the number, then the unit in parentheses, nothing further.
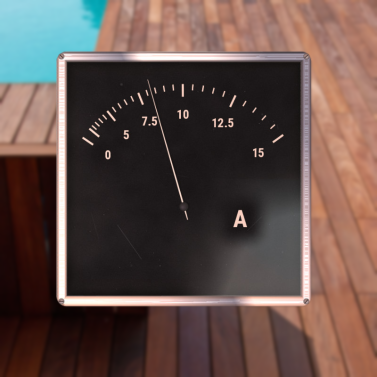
8.25 (A)
